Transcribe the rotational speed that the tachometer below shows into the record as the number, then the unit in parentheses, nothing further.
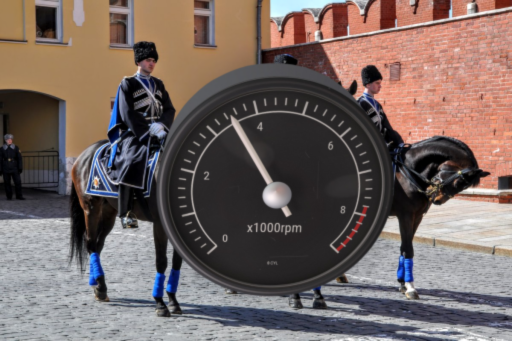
3500 (rpm)
